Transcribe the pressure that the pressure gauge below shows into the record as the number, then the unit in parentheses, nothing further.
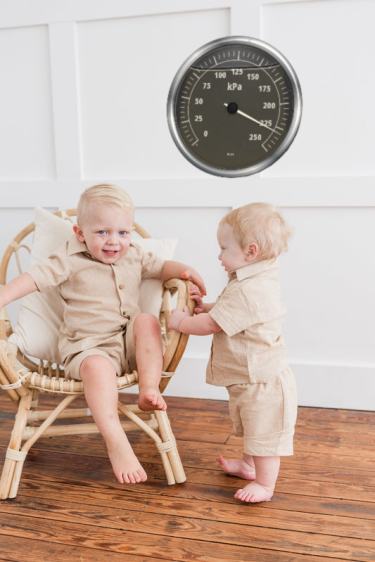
230 (kPa)
